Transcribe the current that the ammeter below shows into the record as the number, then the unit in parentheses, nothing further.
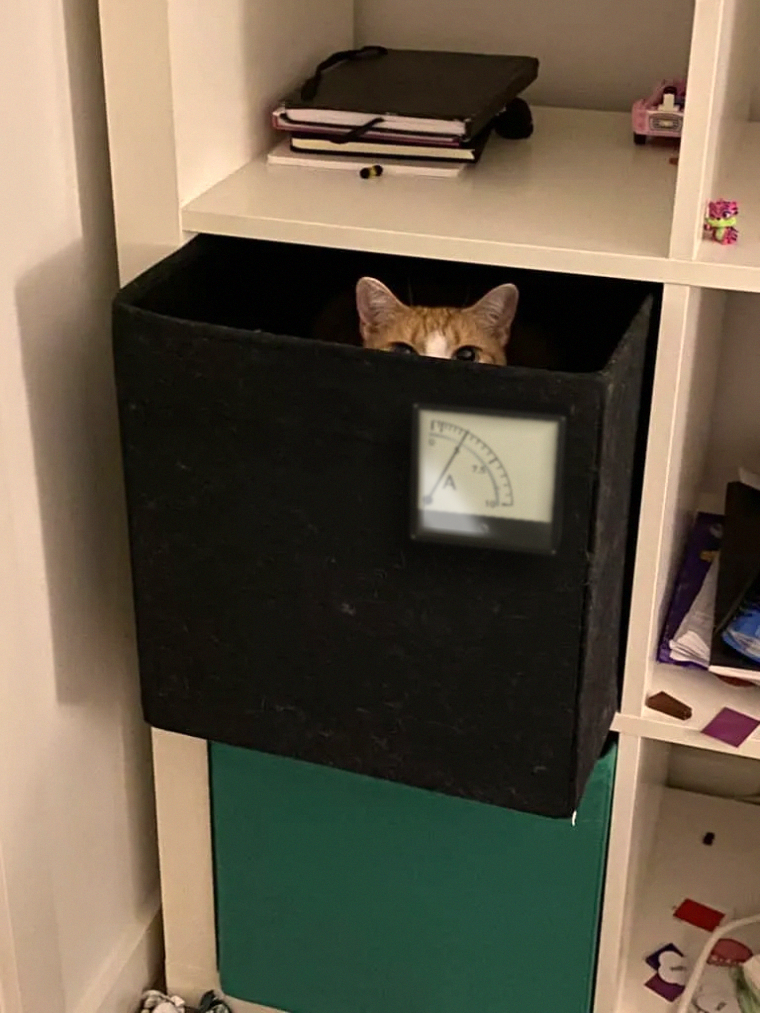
5 (A)
